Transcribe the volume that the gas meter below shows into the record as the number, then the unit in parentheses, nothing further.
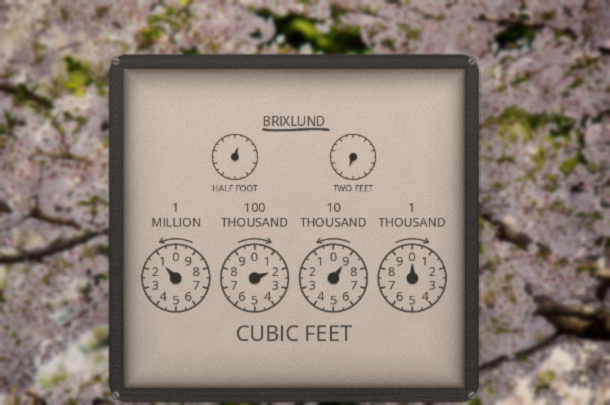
119000 (ft³)
